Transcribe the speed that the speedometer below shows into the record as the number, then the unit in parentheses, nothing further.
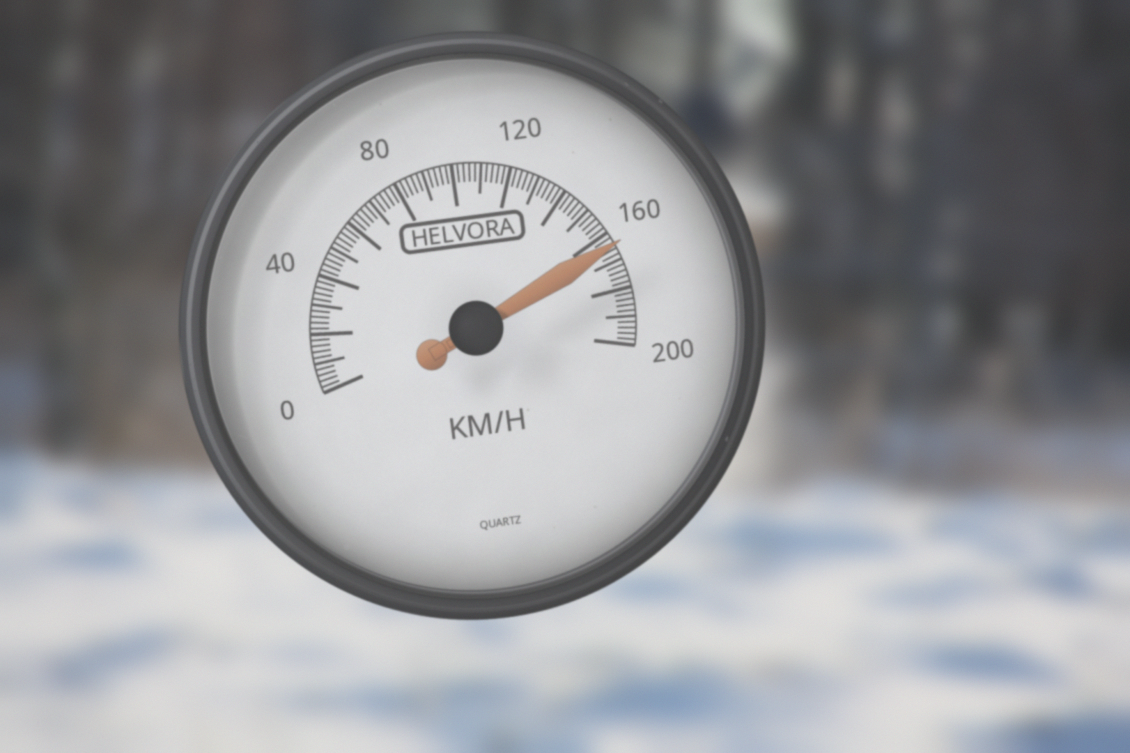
164 (km/h)
